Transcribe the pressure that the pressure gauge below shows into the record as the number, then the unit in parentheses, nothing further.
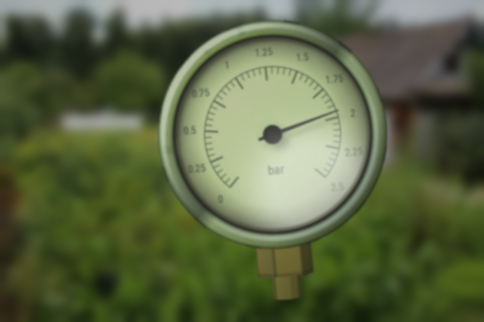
1.95 (bar)
